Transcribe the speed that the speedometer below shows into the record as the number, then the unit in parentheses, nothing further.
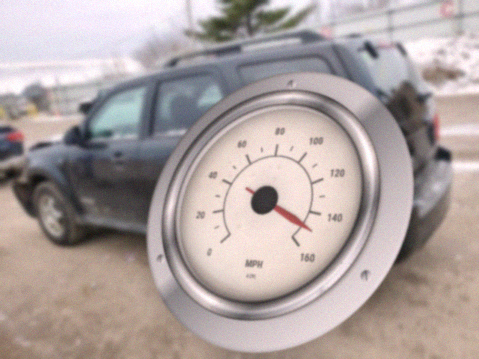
150 (mph)
